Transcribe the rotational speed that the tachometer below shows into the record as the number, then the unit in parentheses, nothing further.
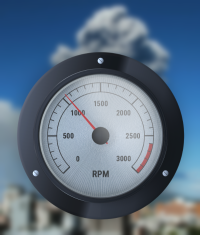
1050 (rpm)
